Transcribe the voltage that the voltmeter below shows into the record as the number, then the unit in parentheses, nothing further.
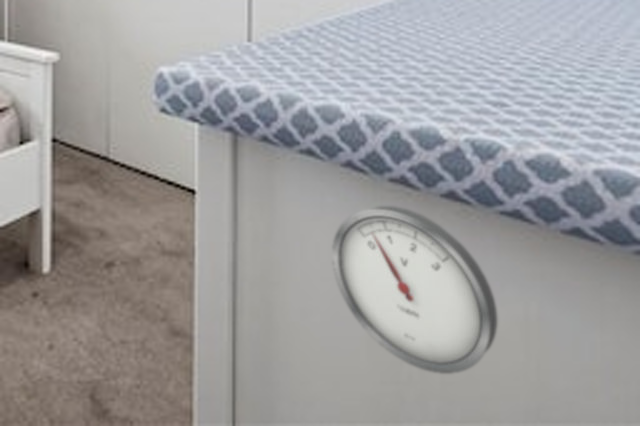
0.5 (V)
